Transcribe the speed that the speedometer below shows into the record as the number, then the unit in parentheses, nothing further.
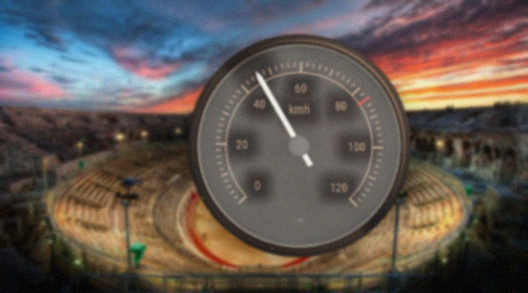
46 (km/h)
